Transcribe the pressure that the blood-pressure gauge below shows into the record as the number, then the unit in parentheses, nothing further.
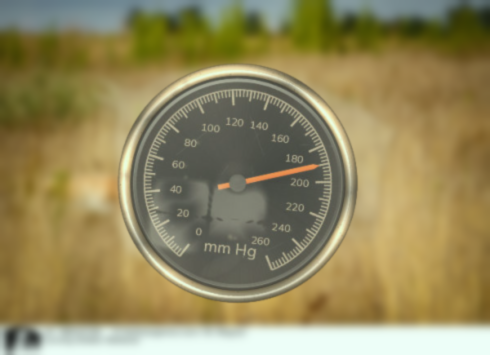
190 (mmHg)
